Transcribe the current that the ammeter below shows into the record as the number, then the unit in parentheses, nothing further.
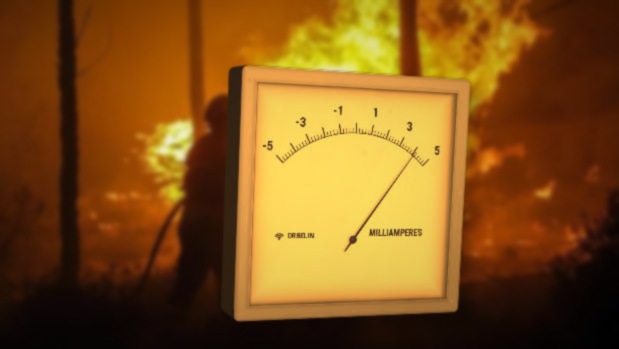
4 (mA)
